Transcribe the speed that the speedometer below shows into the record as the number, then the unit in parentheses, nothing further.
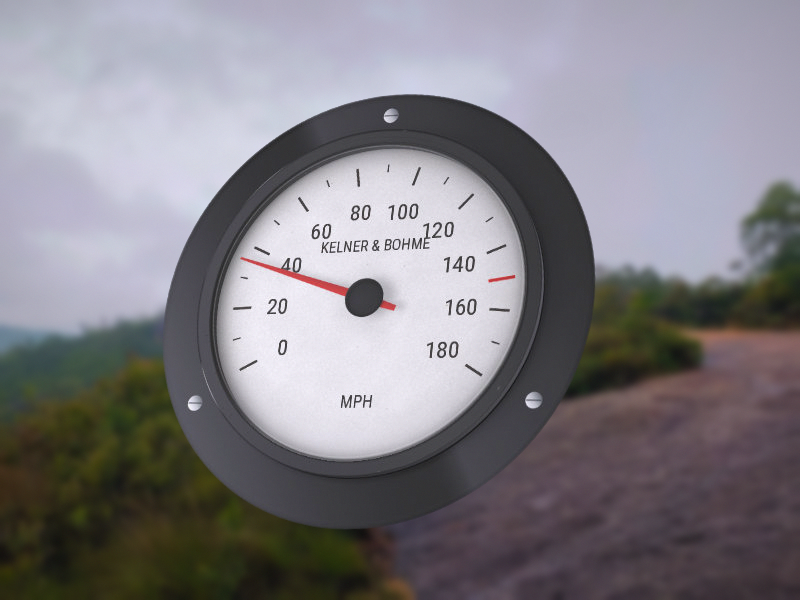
35 (mph)
